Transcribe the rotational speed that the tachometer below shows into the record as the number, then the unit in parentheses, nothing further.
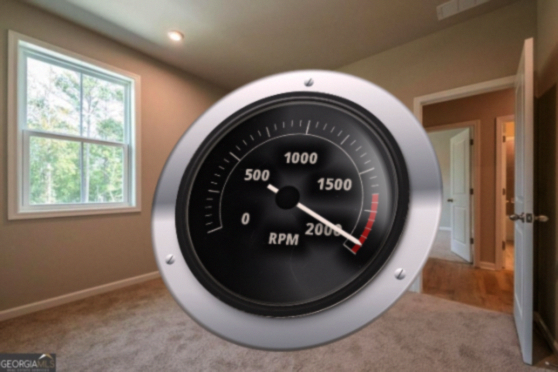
1950 (rpm)
